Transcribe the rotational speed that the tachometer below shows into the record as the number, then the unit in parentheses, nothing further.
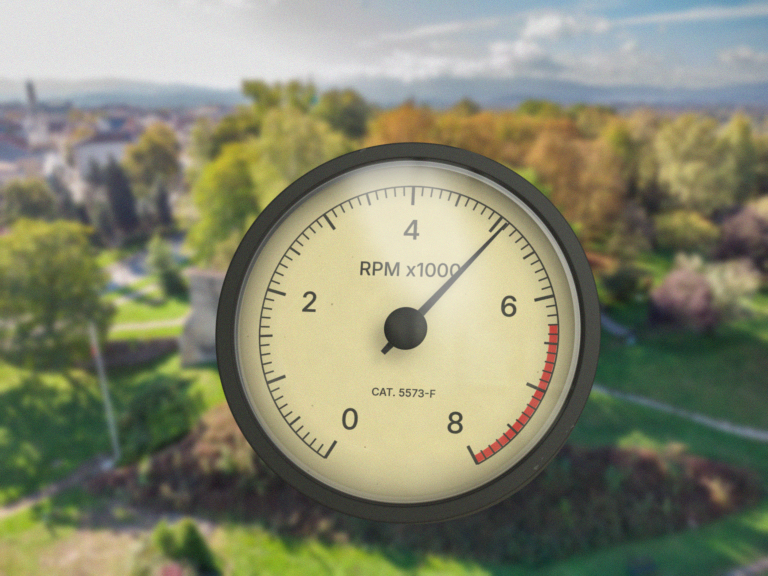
5100 (rpm)
